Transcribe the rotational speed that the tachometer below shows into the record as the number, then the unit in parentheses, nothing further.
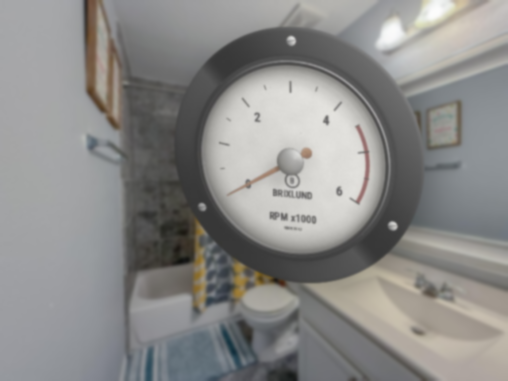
0 (rpm)
